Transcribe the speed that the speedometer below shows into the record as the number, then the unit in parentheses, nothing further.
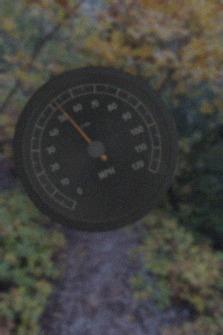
52.5 (mph)
